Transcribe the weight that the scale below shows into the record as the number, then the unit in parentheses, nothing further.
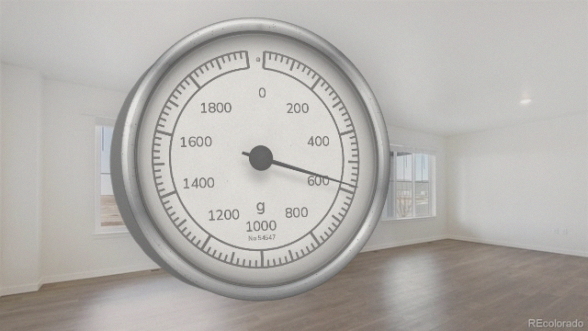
580 (g)
